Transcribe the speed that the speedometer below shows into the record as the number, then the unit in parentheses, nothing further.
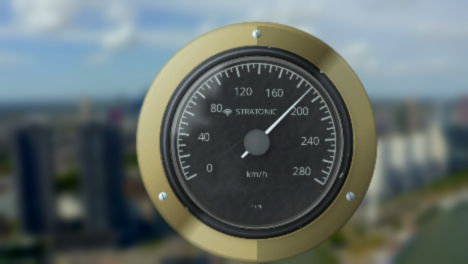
190 (km/h)
